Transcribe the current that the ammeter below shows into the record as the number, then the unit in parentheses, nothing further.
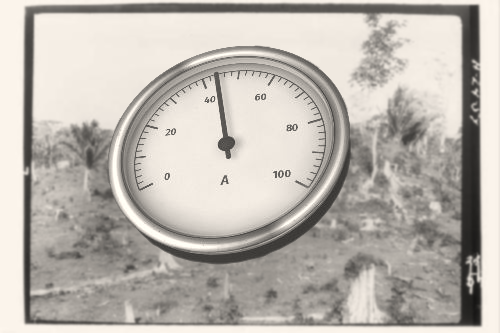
44 (A)
